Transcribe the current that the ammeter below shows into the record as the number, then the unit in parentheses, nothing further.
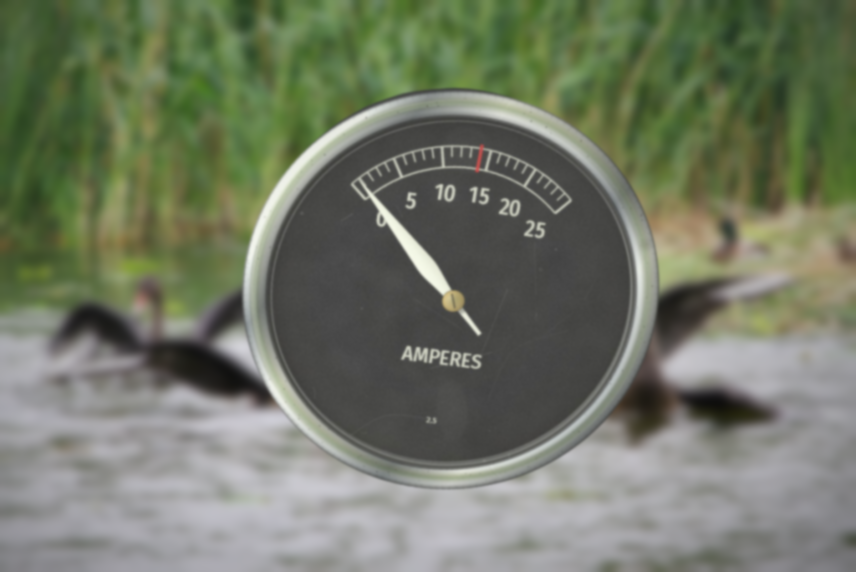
1 (A)
